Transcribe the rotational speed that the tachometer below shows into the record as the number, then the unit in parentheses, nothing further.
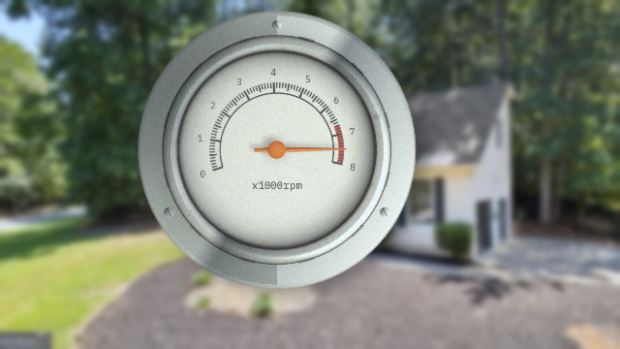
7500 (rpm)
